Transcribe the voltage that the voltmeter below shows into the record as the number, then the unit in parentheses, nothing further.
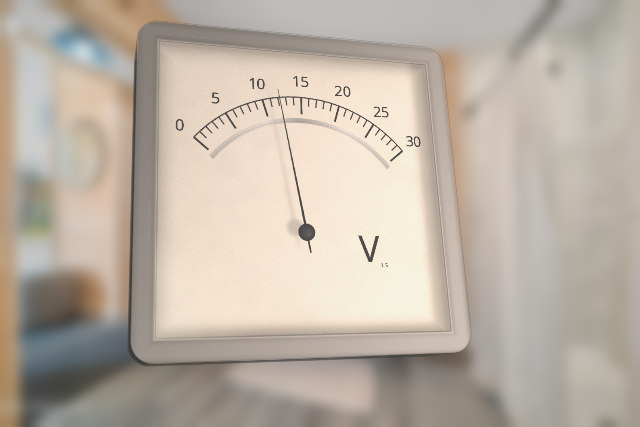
12 (V)
